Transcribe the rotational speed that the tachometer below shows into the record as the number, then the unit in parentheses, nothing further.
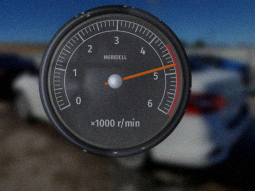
4800 (rpm)
